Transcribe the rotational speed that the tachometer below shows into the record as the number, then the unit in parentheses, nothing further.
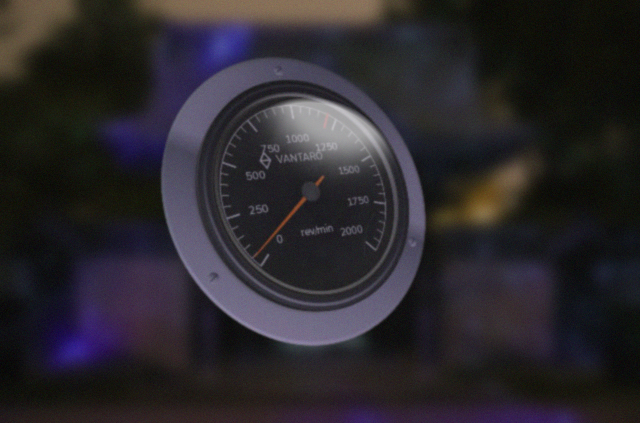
50 (rpm)
